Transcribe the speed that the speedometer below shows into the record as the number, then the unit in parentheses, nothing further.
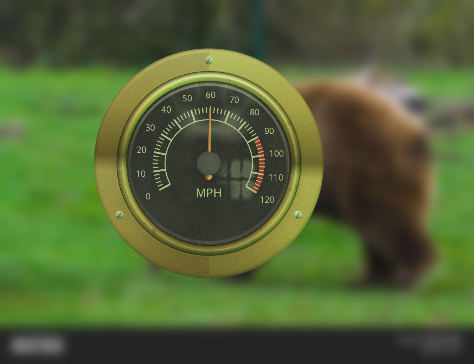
60 (mph)
